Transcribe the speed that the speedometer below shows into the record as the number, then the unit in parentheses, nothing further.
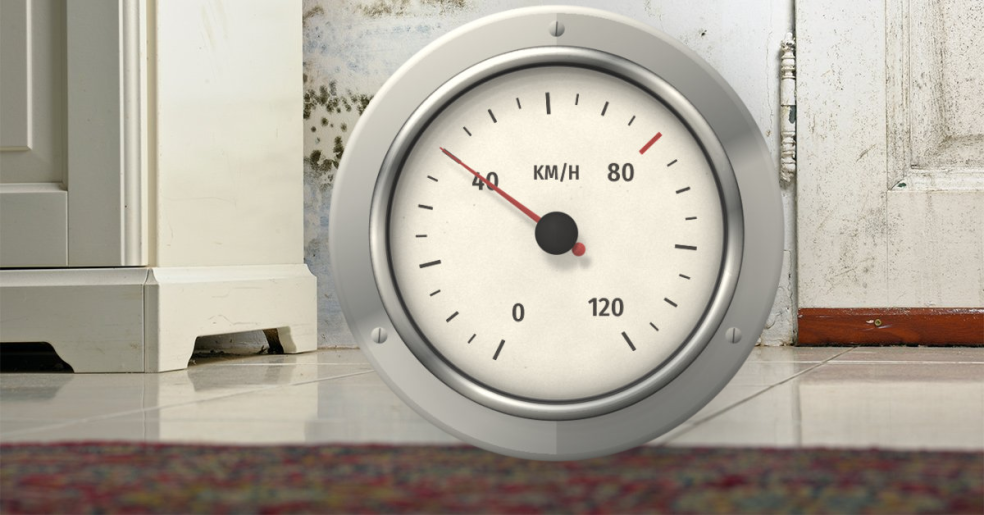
40 (km/h)
